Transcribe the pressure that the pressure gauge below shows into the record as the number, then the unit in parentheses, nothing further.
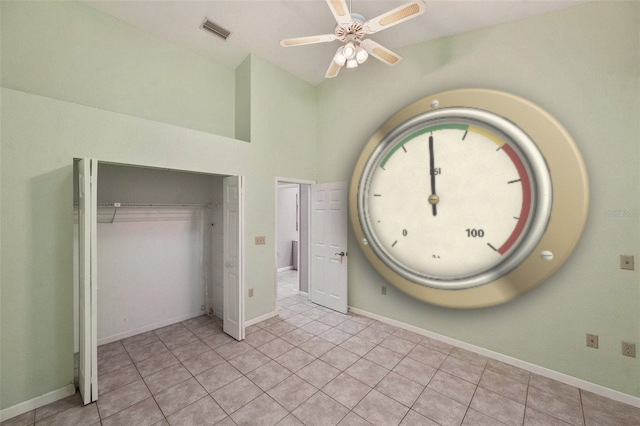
50 (psi)
